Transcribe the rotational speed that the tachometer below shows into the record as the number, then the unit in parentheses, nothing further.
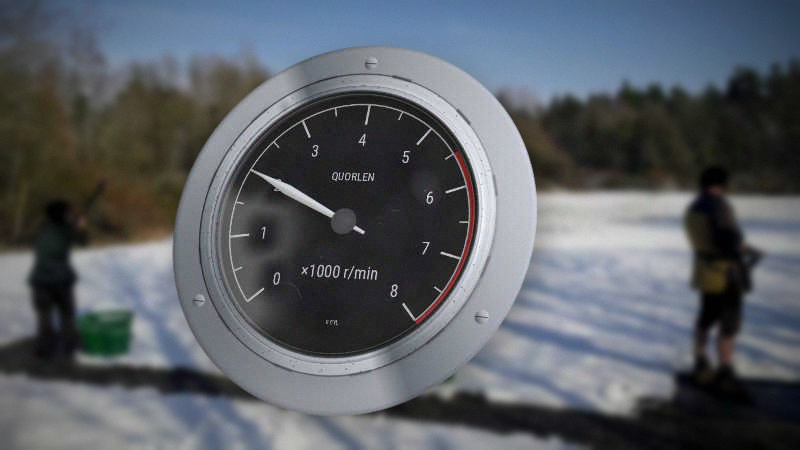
2000 (rpm)
